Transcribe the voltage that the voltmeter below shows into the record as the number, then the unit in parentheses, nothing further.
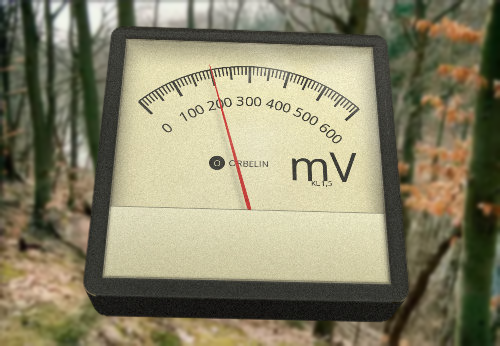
200 (mV)
